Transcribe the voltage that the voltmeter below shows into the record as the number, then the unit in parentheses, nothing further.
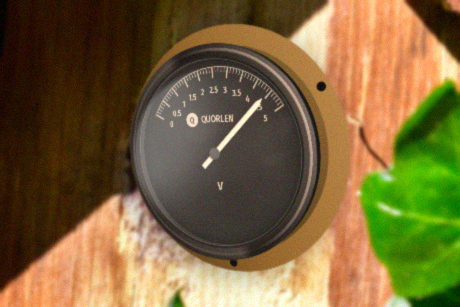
4.5 (V)
